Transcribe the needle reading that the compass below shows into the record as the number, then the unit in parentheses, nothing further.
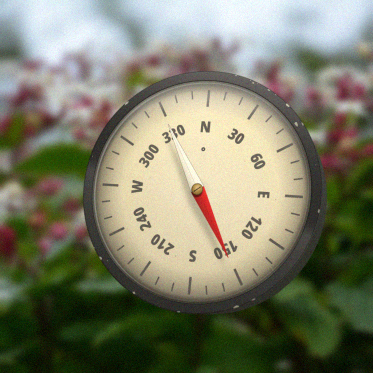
150 (°)
